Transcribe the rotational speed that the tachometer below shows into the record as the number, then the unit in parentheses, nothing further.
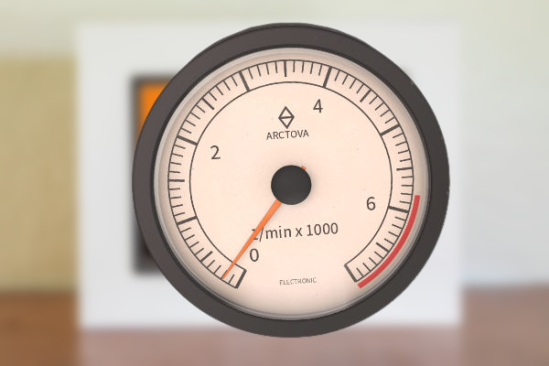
200 (rpm)
